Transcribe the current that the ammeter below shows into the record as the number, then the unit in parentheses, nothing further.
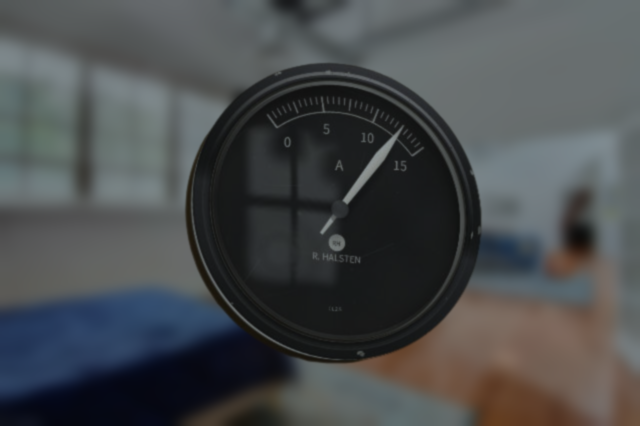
12.5 (A)
